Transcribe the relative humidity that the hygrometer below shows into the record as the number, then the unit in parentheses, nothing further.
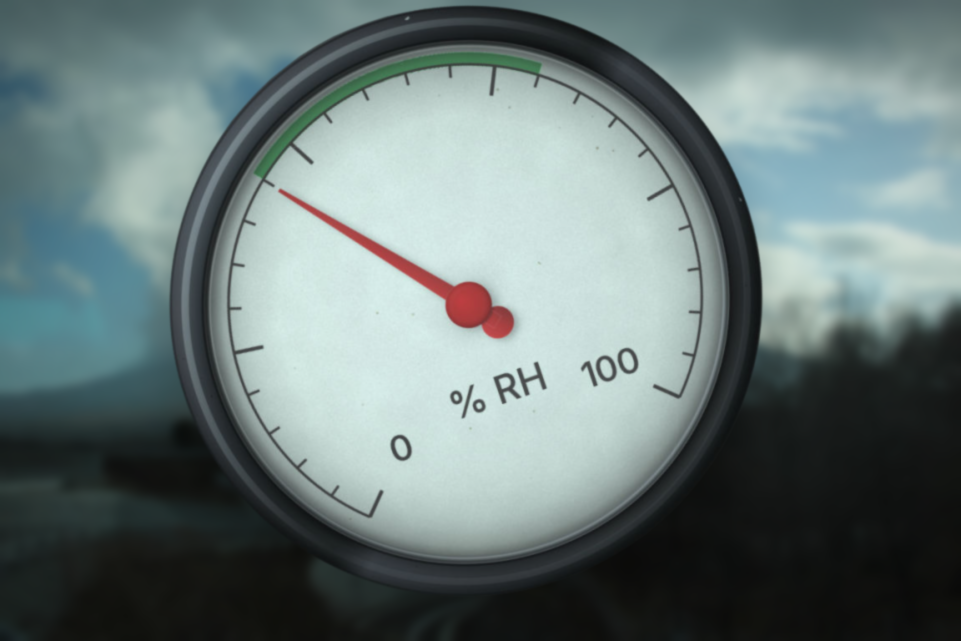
36 (%)
